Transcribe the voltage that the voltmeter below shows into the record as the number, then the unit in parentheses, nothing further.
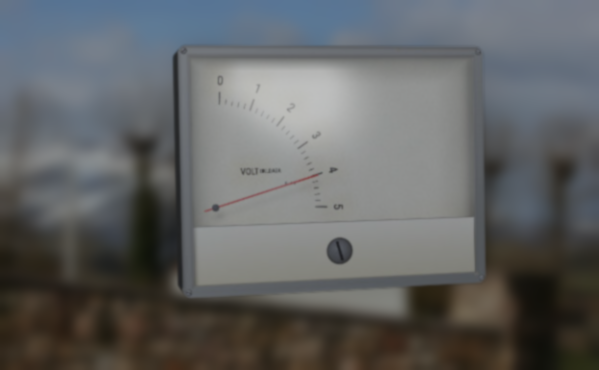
4 (V)
